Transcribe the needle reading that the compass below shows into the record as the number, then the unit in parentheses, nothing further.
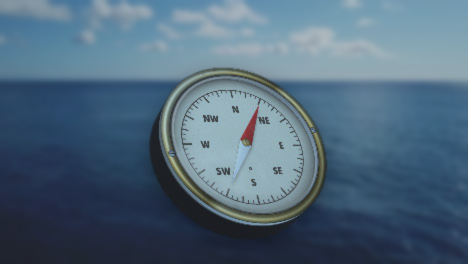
30 (°)
